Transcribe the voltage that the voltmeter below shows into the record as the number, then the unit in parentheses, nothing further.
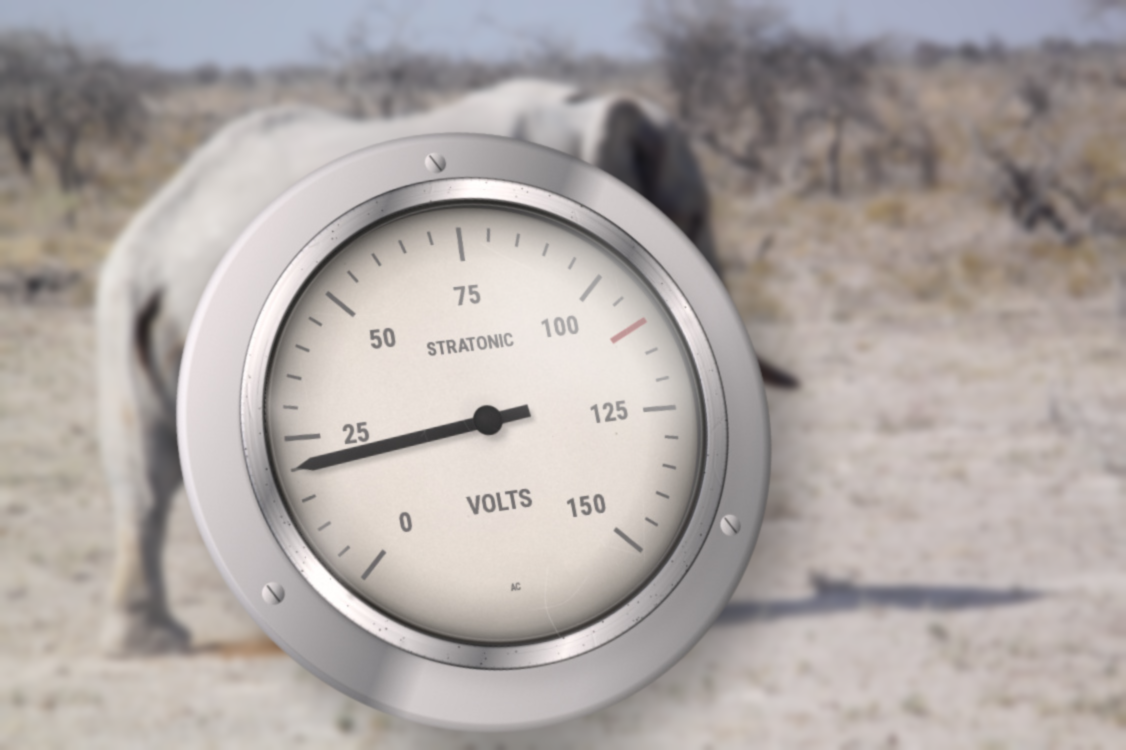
20 (V)
